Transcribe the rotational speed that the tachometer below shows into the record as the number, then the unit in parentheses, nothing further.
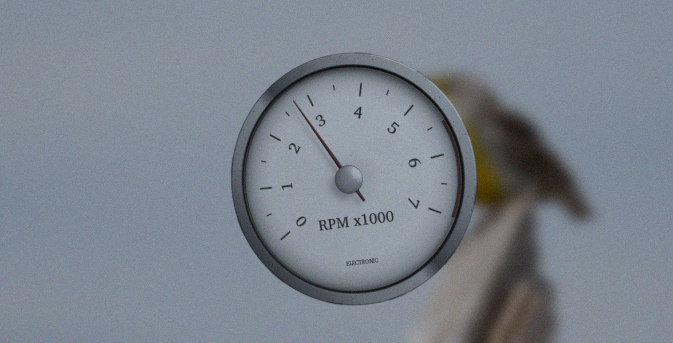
2750 (rpm)
